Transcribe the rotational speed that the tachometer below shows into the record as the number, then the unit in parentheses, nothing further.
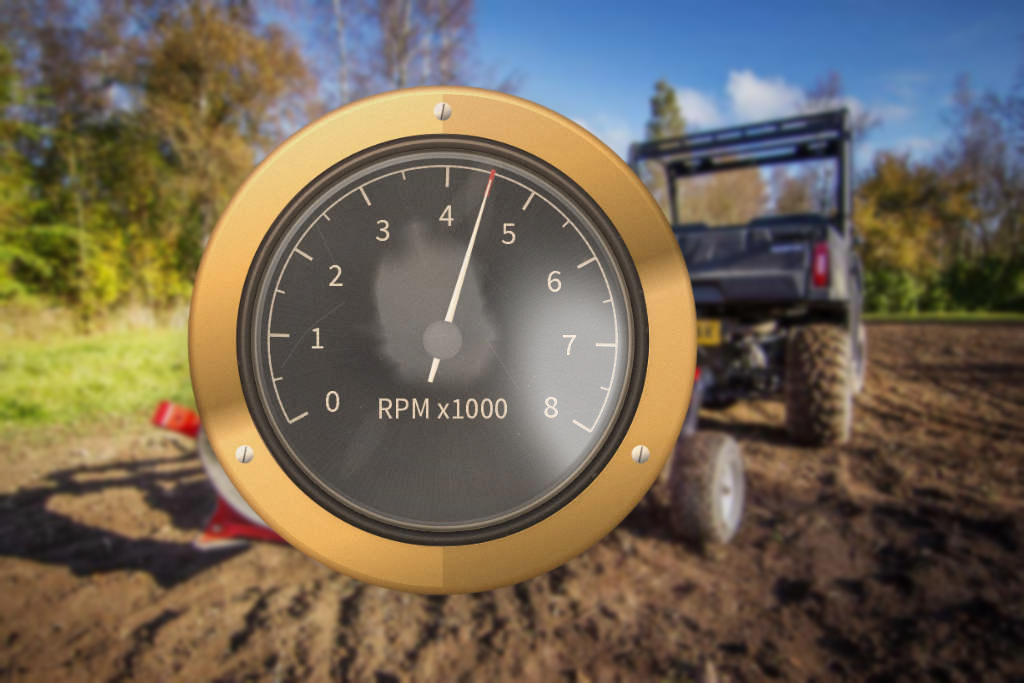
4500 (rpm)
